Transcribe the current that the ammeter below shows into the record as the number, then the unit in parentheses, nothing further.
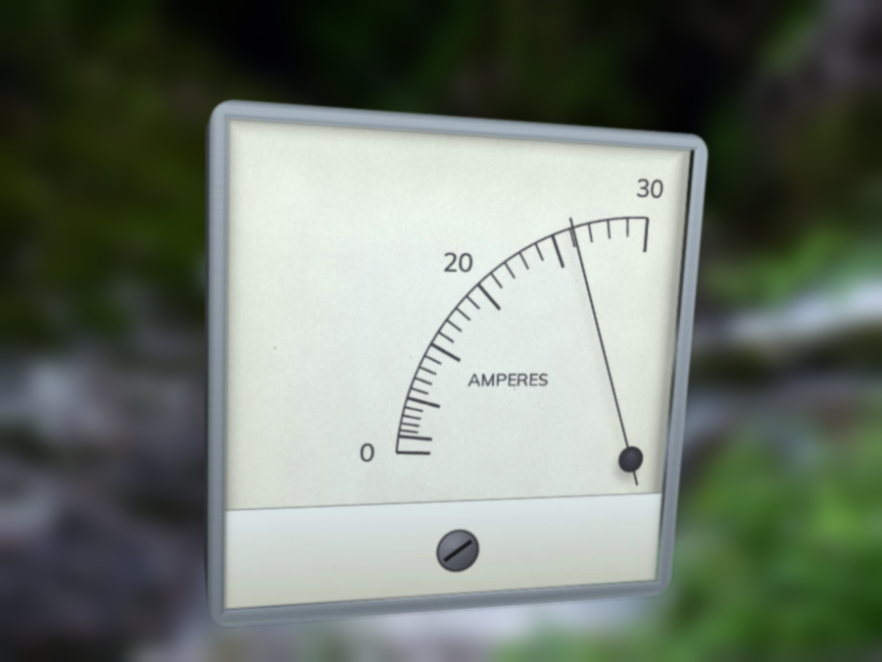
26 (A)
